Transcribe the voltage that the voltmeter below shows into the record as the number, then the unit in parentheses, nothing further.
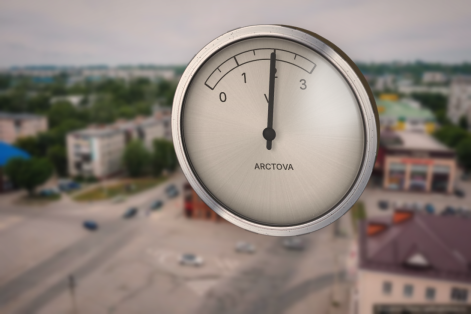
2 (V)
